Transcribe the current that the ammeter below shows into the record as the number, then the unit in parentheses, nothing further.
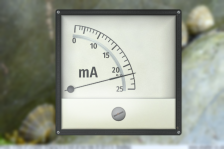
22 (mA)
